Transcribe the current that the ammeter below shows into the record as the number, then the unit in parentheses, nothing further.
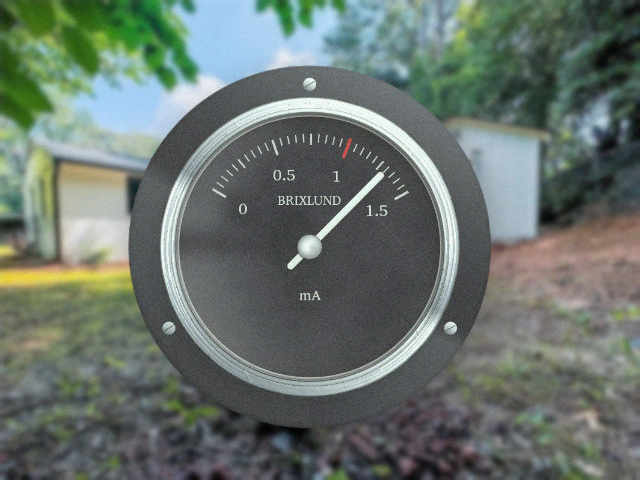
1.3 (mA)
